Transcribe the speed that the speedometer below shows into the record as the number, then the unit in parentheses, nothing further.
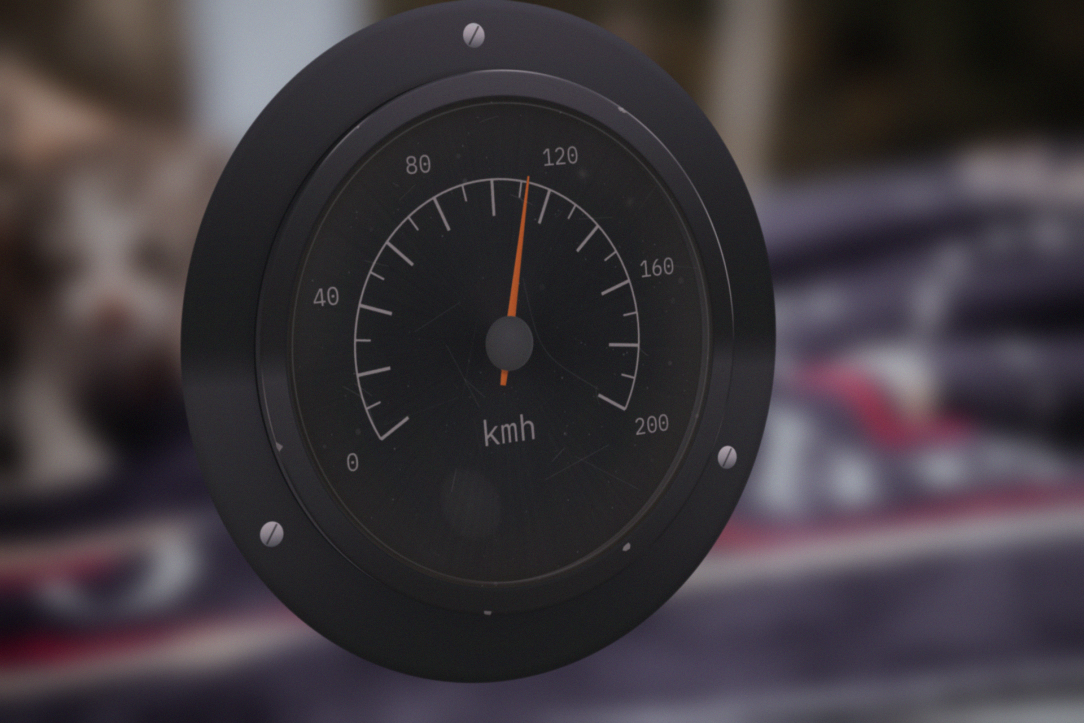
110 (km/h)
